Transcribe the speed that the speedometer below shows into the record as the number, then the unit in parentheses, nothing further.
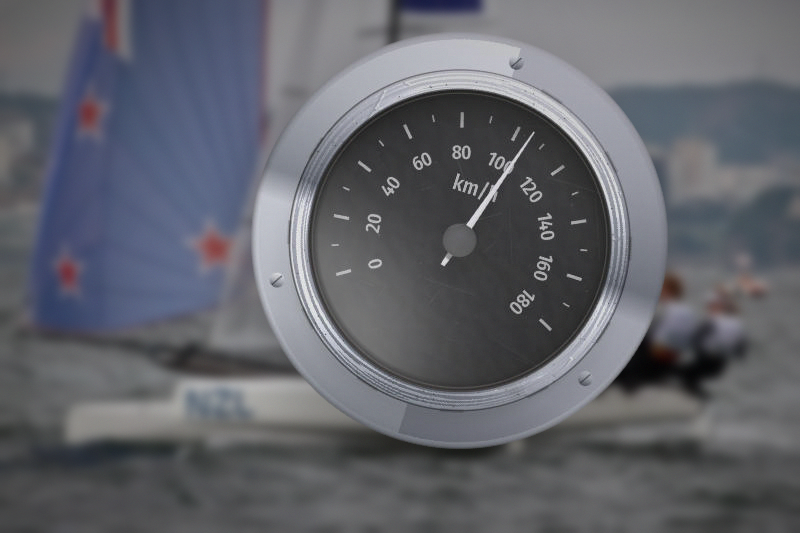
105 (km/h)
